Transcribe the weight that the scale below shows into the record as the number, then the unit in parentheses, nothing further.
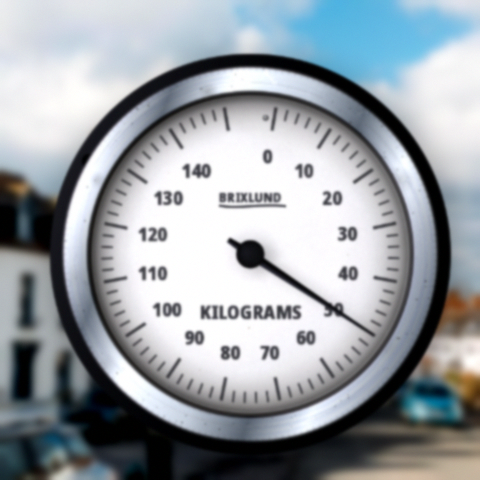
50 (kg)
